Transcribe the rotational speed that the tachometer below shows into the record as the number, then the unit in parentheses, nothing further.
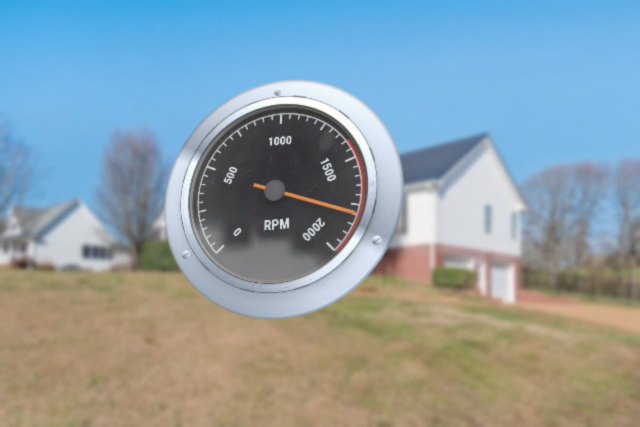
1800 (rpm)
